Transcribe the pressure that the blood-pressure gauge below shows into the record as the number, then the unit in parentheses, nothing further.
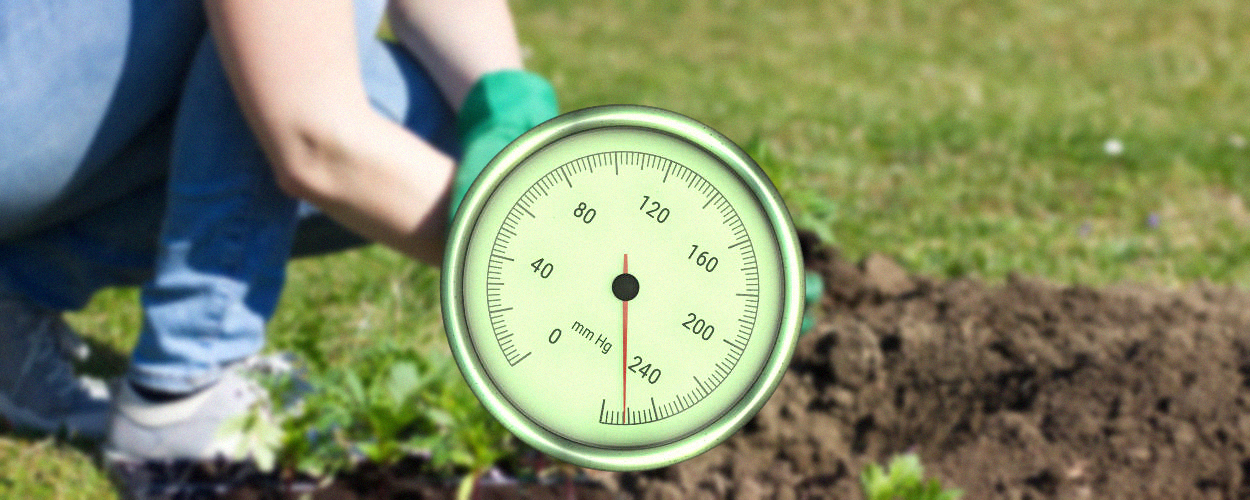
252 (mmHg)
